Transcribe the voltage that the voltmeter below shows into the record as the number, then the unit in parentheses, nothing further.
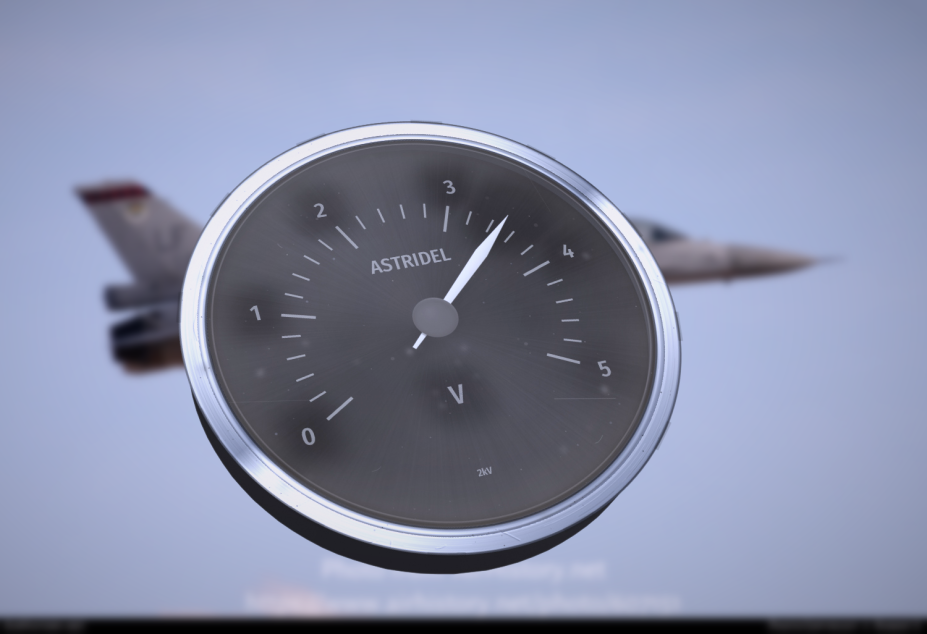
3.5 (V)
